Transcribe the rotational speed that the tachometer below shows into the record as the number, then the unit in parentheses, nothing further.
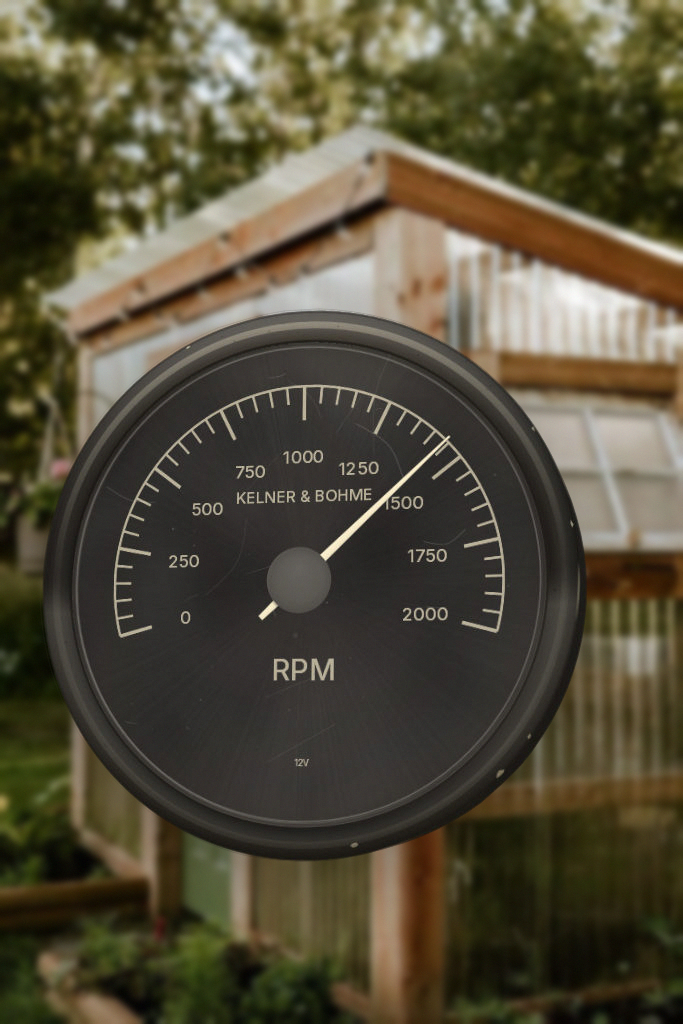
1450 (rpm)
